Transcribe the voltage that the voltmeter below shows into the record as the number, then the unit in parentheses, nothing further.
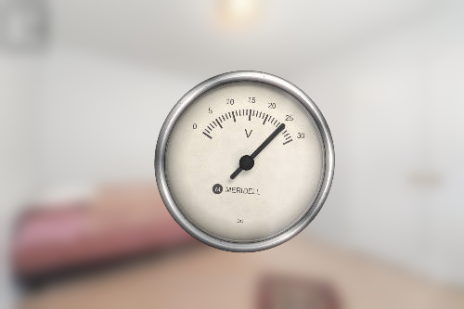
25 (V)
